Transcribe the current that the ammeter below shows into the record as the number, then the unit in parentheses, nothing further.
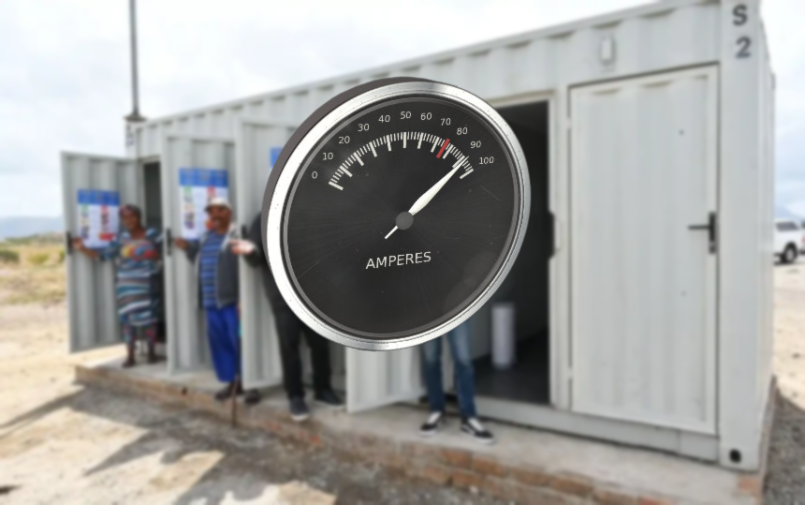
90 (A)
